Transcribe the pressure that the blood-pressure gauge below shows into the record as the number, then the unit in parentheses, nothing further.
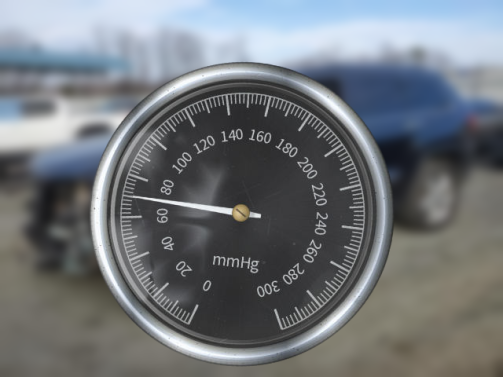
70 (mmHg)
